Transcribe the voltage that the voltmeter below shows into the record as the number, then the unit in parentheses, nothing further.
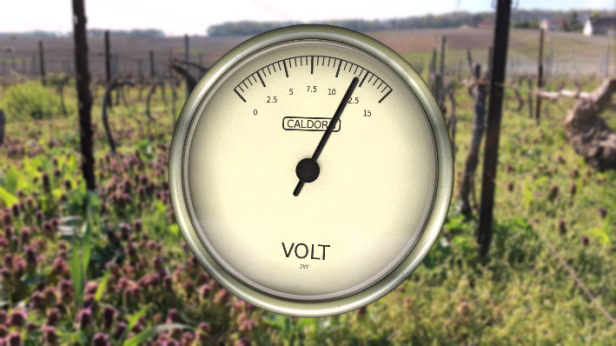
12 (V)
